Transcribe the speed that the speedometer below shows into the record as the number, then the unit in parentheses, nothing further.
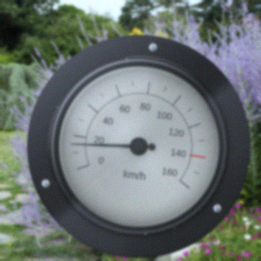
15 (km/h)
